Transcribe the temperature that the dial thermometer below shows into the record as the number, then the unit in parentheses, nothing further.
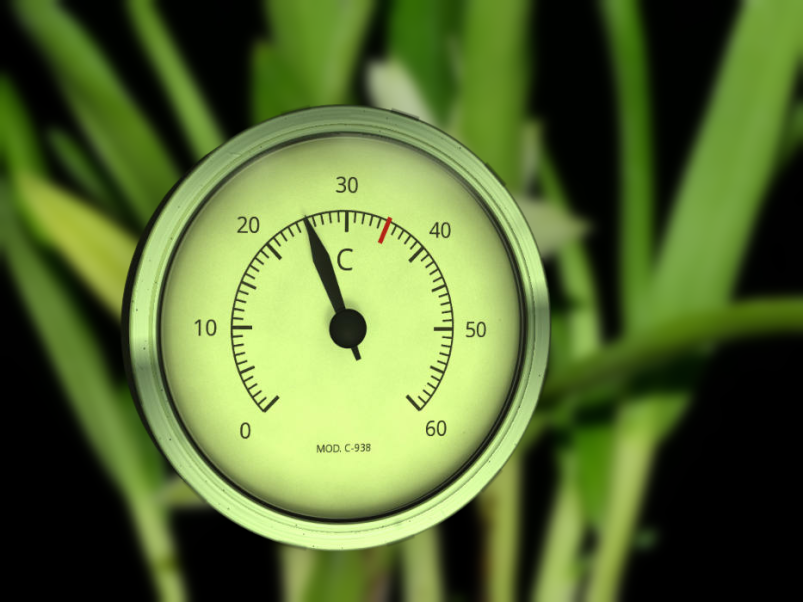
25 (°C)
